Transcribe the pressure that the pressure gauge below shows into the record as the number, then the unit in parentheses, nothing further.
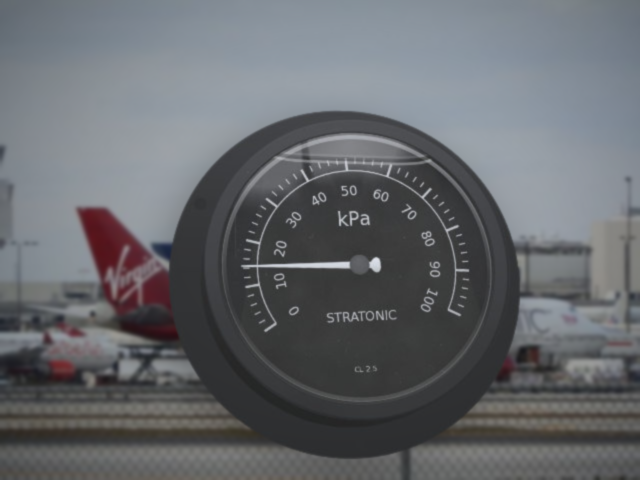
14 (kPa)
